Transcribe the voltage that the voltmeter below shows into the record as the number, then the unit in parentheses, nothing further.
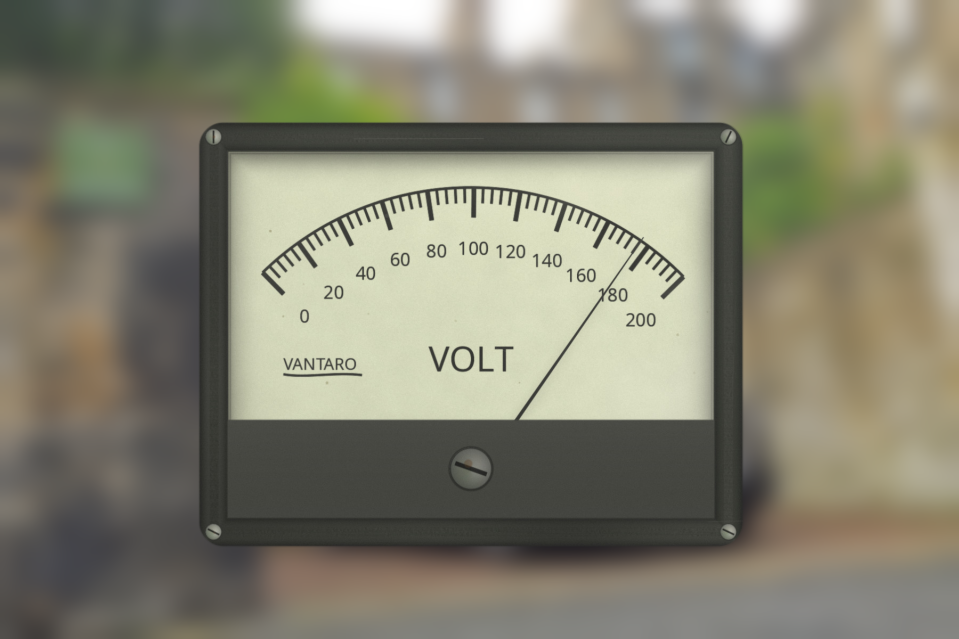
176 (V)
